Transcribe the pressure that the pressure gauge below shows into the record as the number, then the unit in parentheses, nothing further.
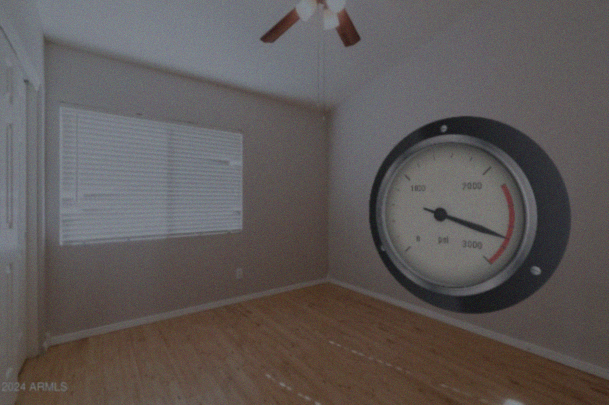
2700 (psi)
